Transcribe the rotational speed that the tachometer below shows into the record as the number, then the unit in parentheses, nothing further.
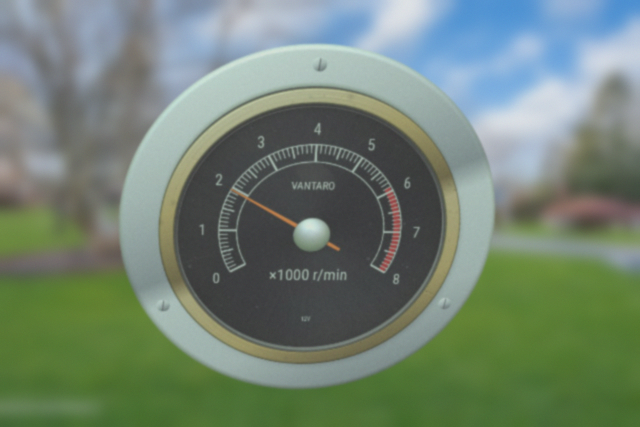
2000 (rpm)
